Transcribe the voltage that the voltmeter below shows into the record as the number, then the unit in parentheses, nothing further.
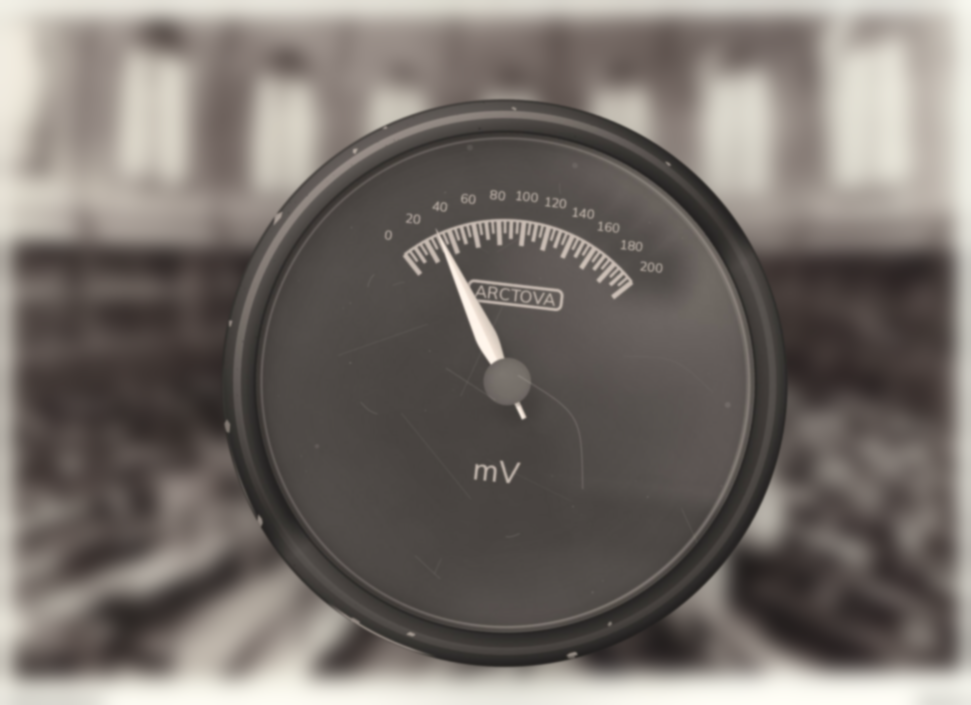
30 (mV)
